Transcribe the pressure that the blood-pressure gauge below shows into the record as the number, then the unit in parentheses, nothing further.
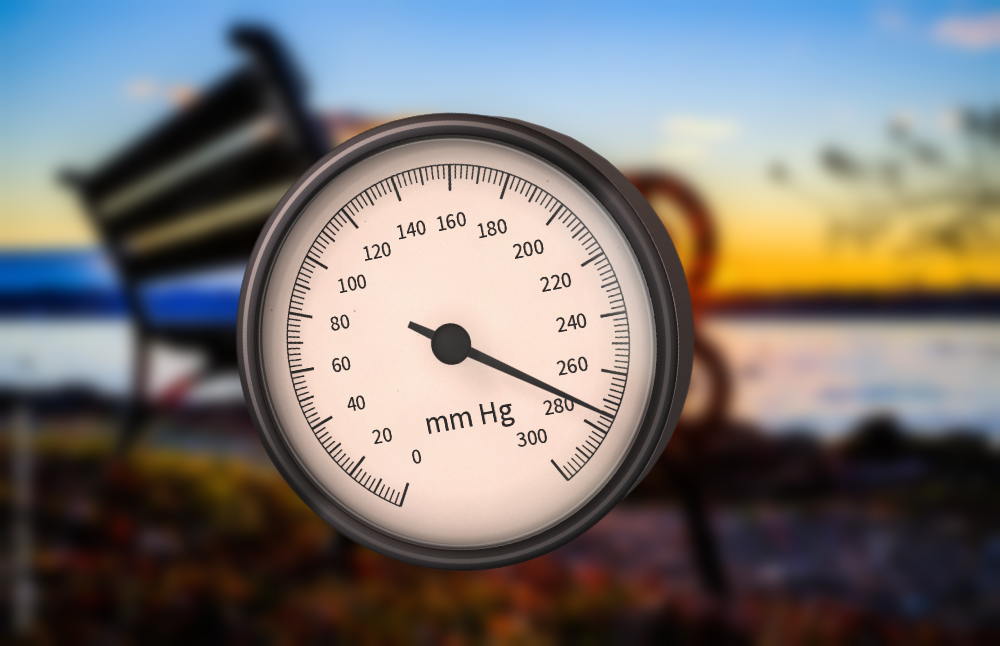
274 (mmHg)
